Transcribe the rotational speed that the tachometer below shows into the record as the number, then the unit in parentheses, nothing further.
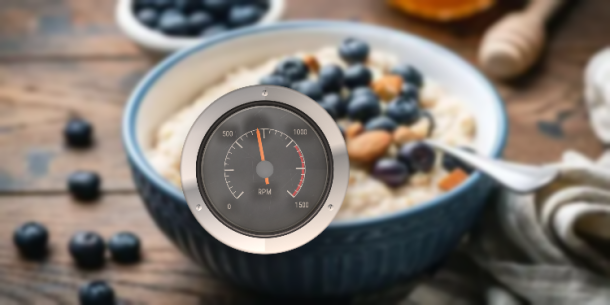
700 (rpm)
